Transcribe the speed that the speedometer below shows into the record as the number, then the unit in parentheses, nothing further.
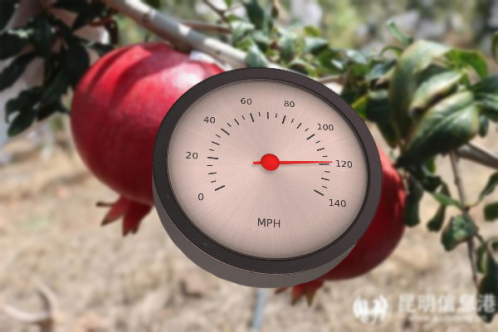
120 (mph)
